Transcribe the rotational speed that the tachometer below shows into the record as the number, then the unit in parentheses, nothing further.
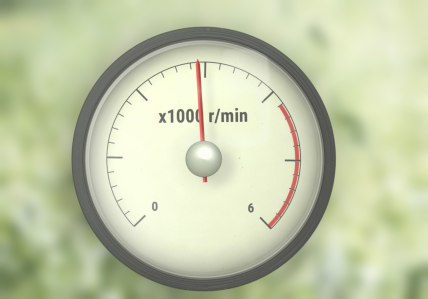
2900 (rpm)
